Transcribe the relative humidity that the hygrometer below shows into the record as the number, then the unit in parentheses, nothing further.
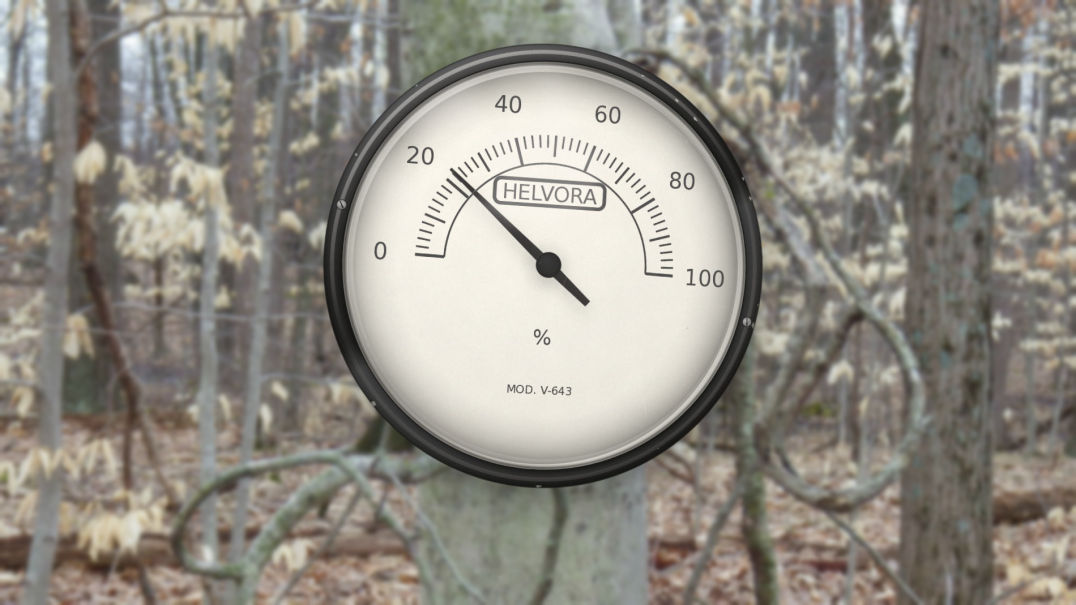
22 (%)
